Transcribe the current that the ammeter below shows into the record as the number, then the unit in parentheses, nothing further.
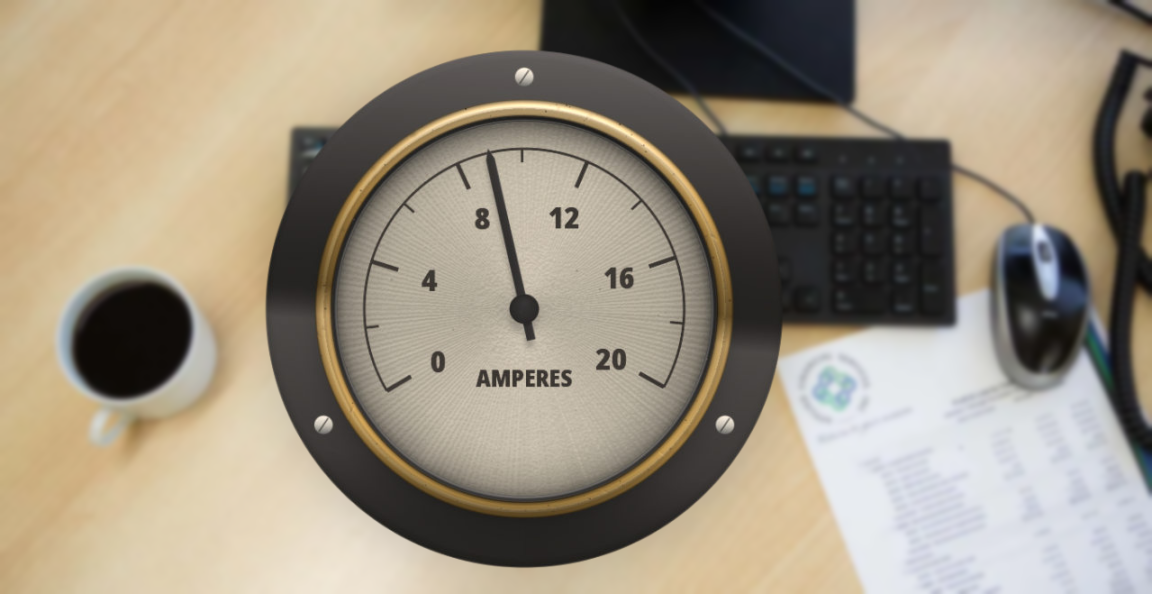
9 (A)
